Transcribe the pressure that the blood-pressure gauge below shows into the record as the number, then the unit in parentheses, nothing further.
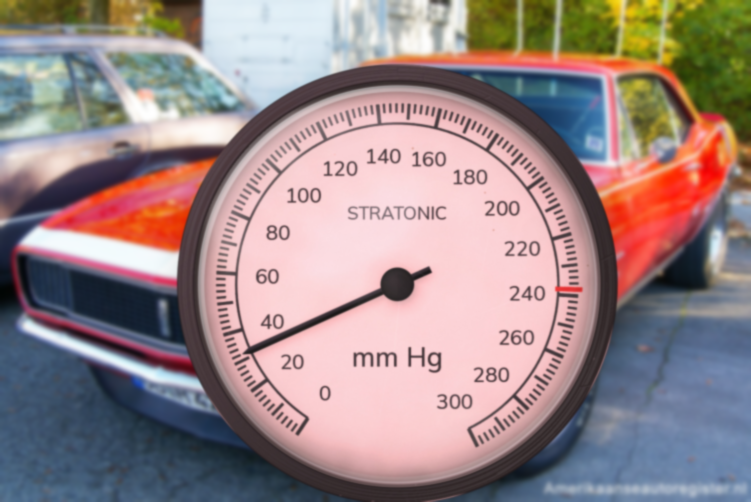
32 (mmHg)
